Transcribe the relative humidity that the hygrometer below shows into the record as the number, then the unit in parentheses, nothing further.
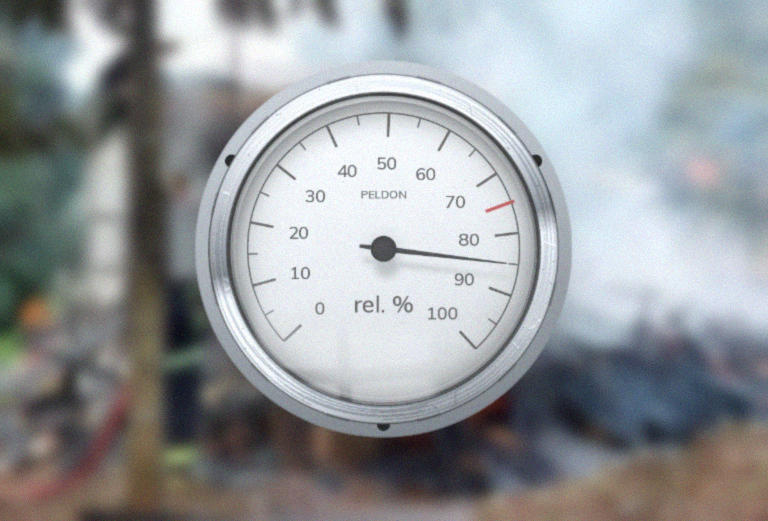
85 (%)
